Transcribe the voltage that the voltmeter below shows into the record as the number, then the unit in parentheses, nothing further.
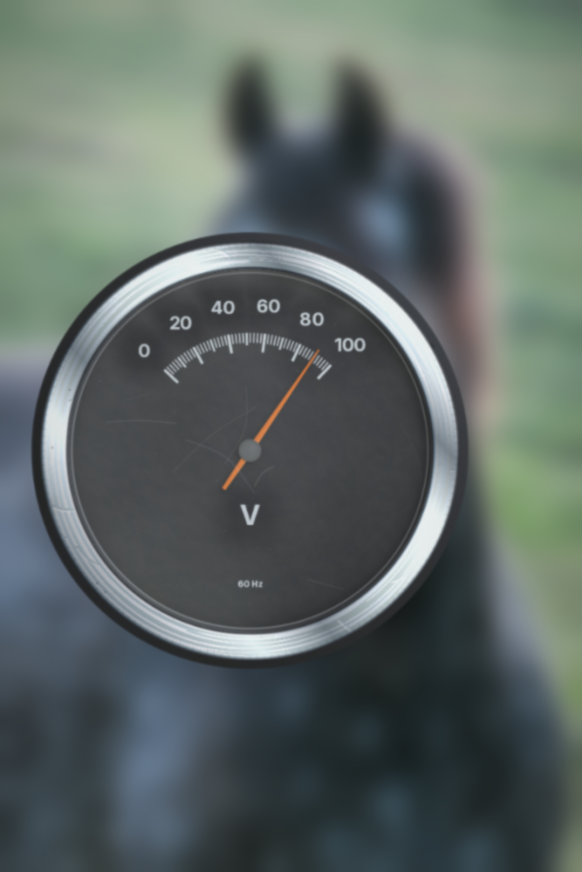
90 (V)
